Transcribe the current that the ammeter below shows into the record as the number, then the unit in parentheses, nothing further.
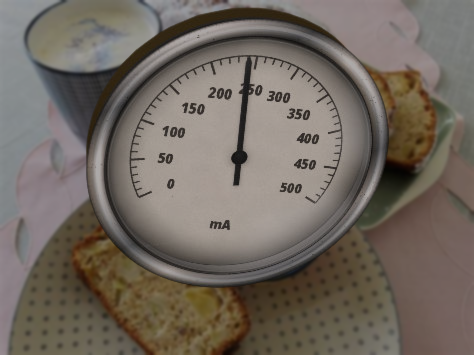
240 (mA)
